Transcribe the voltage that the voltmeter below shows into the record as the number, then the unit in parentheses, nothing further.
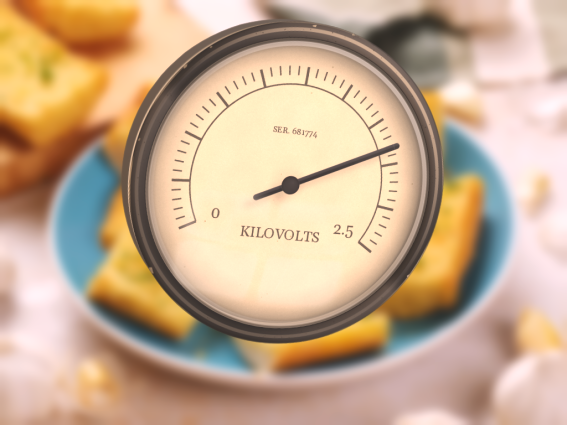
1.9 (kV)
